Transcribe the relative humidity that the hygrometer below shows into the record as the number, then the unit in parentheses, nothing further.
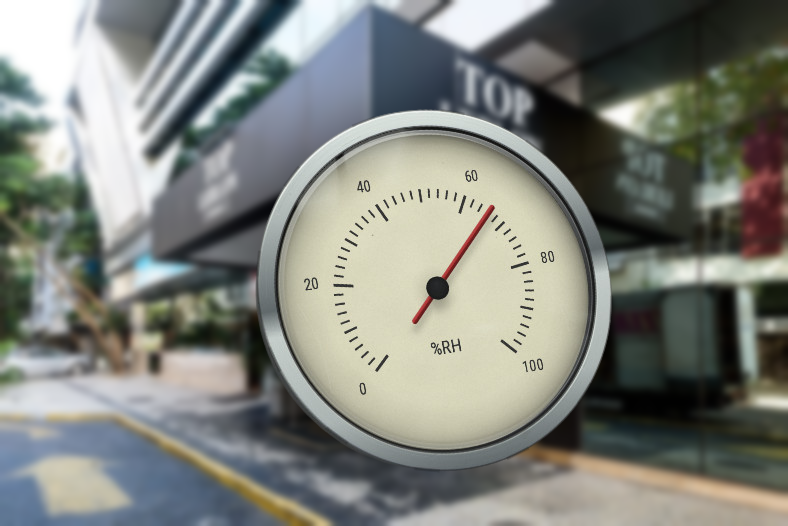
66 (%)
